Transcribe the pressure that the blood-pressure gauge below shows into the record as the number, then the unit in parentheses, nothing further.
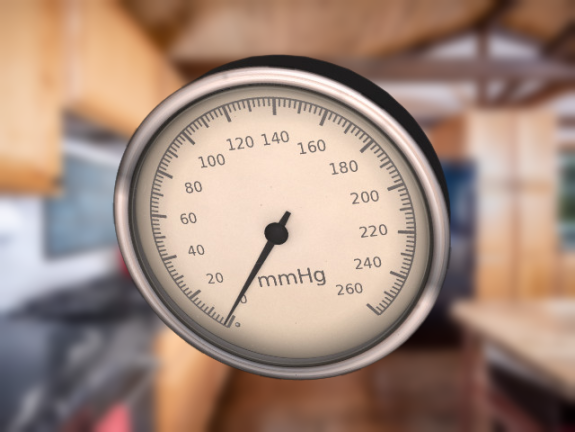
2 (mmHg)
